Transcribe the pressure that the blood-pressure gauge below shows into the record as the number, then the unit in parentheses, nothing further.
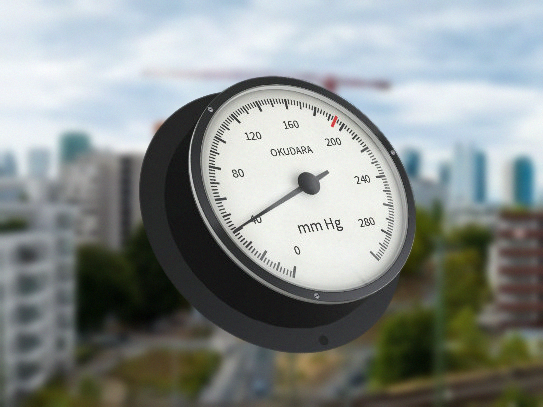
40 (mmHg)
